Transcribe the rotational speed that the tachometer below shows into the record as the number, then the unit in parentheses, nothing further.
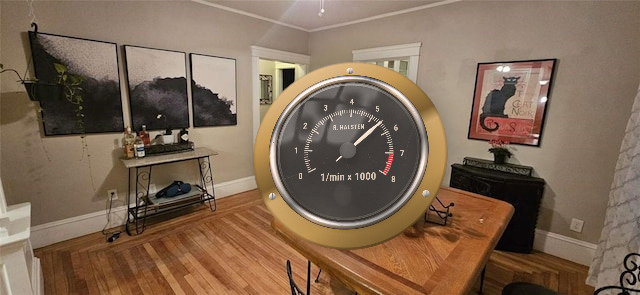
5500 (rpm)
